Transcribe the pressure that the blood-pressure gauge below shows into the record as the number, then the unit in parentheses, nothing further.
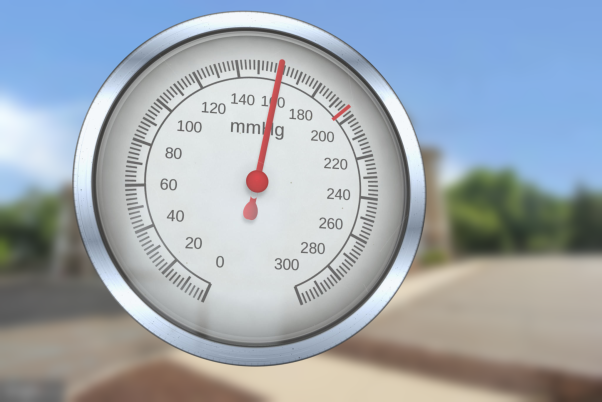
160 (mmHg)
